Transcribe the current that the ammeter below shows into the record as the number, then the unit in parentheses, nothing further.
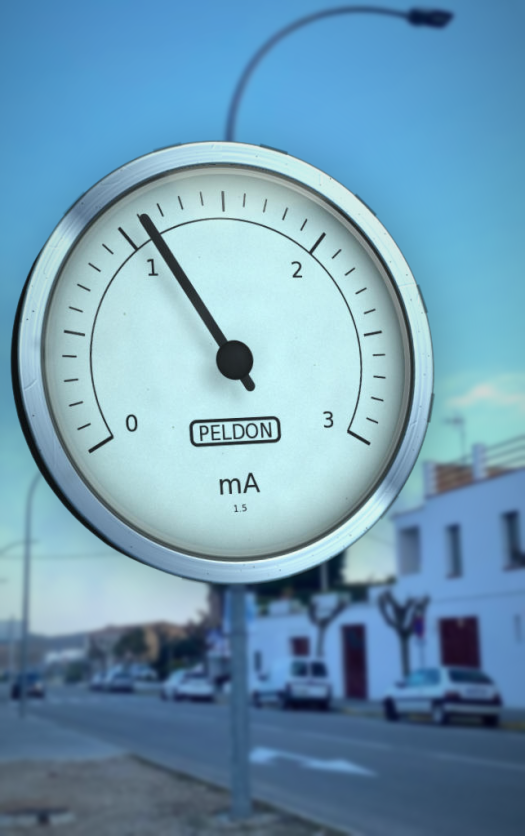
1.1 (mA)
